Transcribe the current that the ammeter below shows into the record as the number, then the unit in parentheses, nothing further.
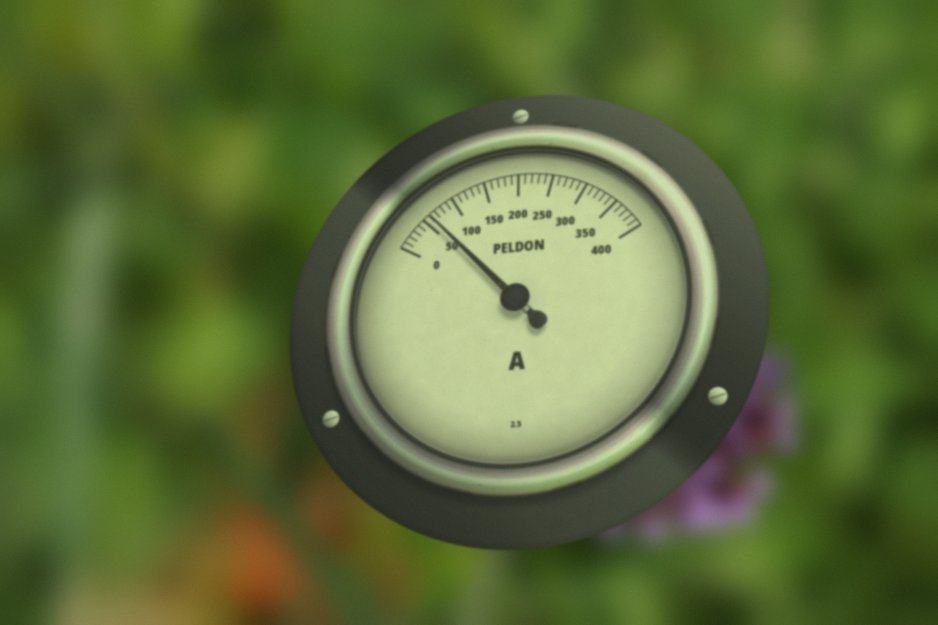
60 (A)
